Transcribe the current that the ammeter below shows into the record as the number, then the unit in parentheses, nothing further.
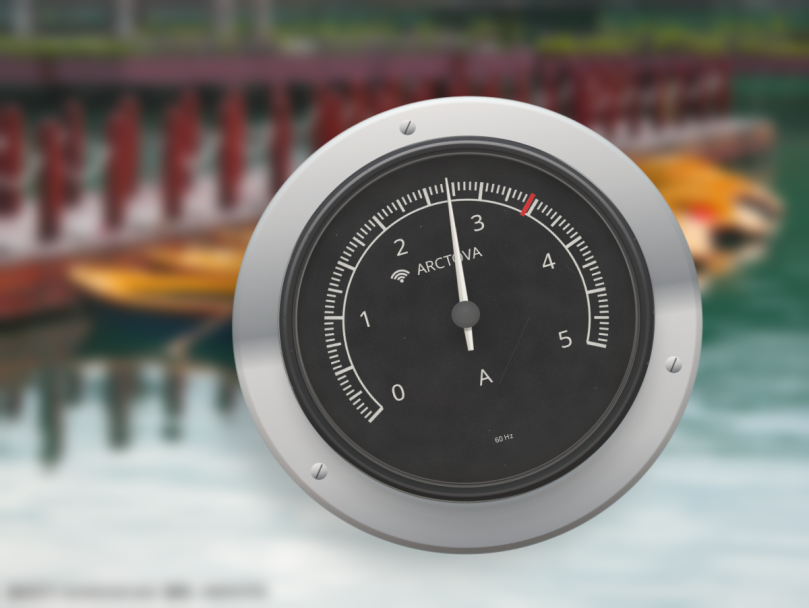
2.7 (A)
